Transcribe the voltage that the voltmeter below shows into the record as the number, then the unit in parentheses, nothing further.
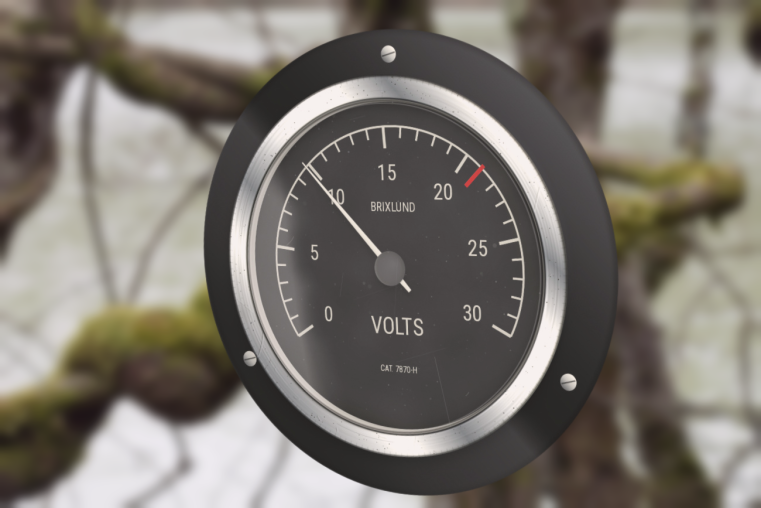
10 (V)
